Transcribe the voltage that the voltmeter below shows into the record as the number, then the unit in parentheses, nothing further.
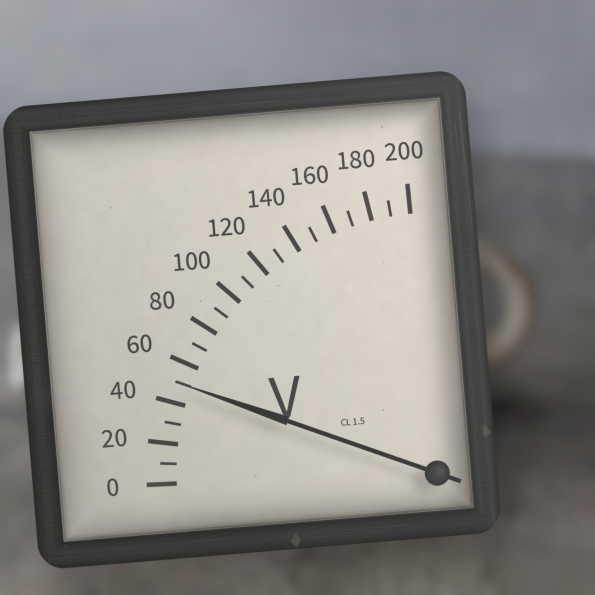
50 (V)
